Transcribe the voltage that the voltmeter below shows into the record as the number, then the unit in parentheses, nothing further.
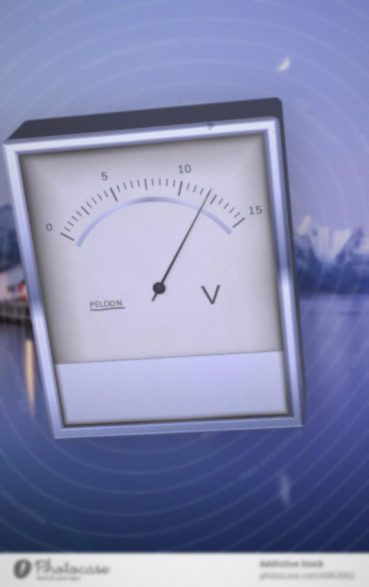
12 (V)
